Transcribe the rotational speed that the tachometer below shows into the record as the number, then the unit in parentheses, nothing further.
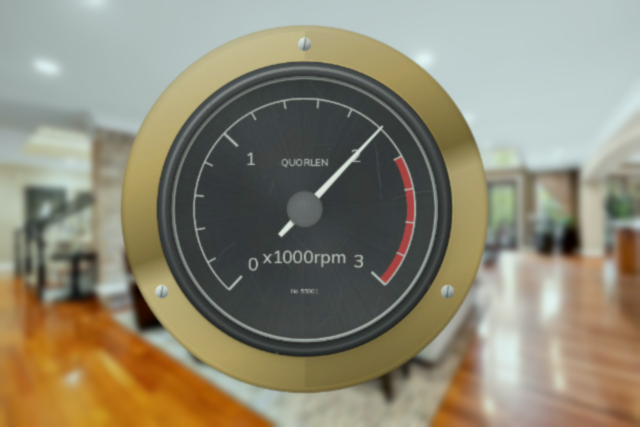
2000 (rpm)
